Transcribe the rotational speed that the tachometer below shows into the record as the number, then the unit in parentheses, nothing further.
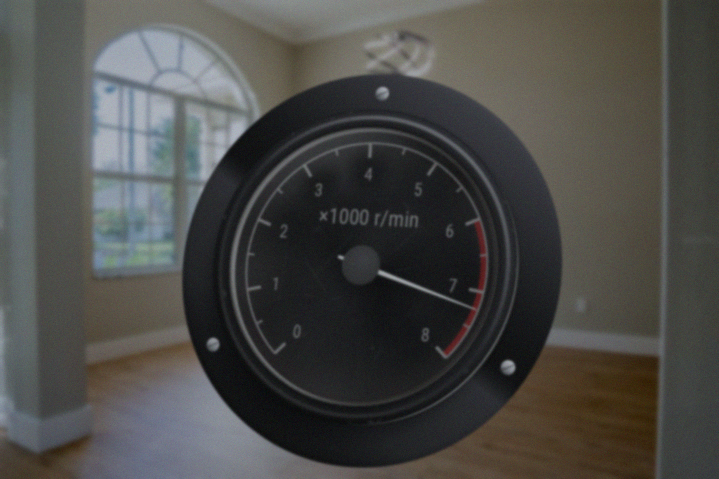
7250 (rpm)
